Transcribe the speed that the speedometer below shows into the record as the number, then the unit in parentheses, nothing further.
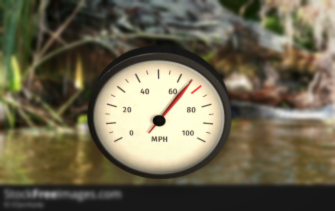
65 (mph)
